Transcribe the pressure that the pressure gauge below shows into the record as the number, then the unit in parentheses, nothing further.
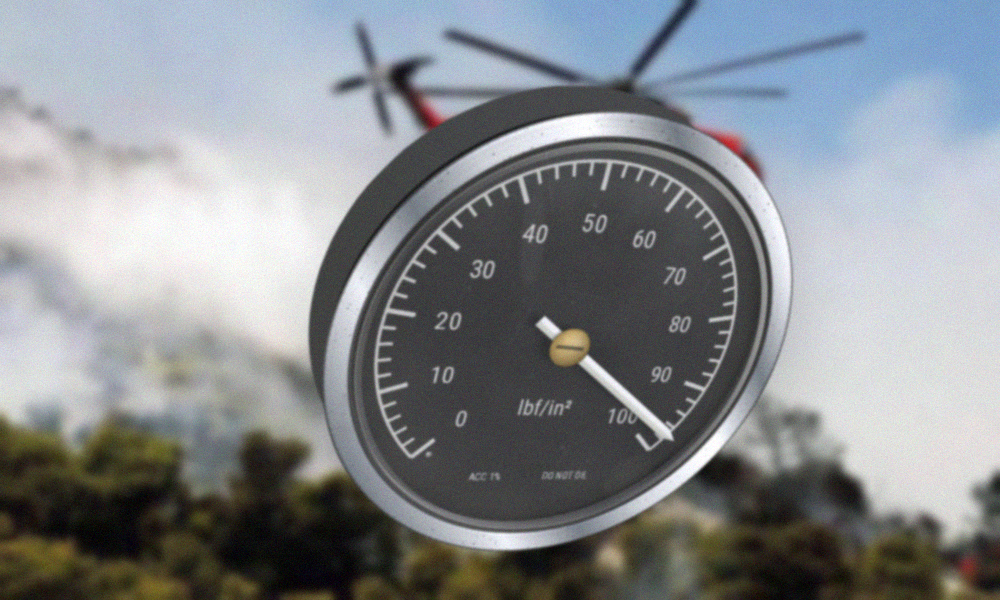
97 (psi)
